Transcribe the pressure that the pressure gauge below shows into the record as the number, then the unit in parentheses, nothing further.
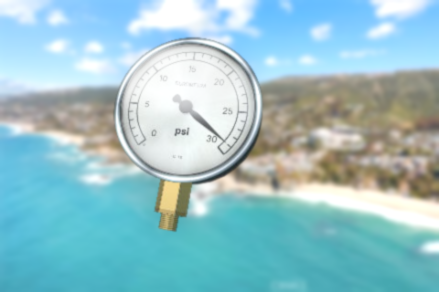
29 (psi)
